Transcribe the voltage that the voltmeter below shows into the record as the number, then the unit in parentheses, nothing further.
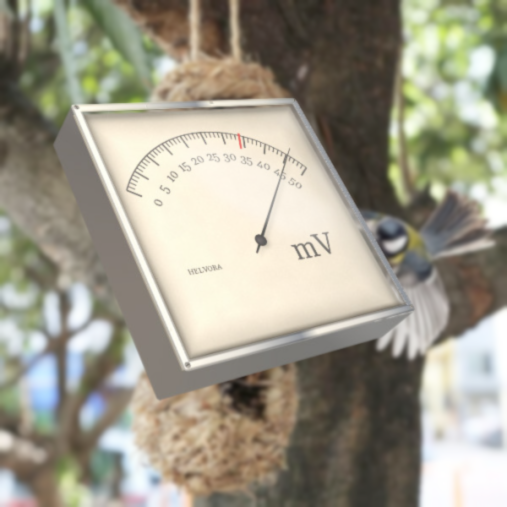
45 (mV)
